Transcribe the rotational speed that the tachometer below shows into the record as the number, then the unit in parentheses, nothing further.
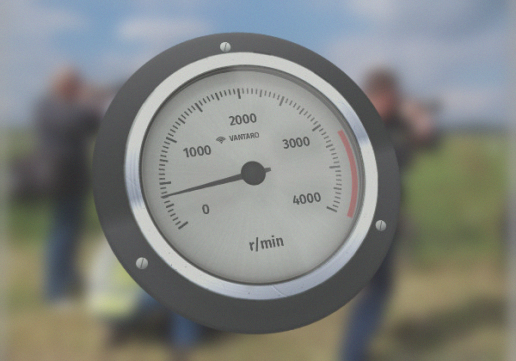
350 (rpm)
